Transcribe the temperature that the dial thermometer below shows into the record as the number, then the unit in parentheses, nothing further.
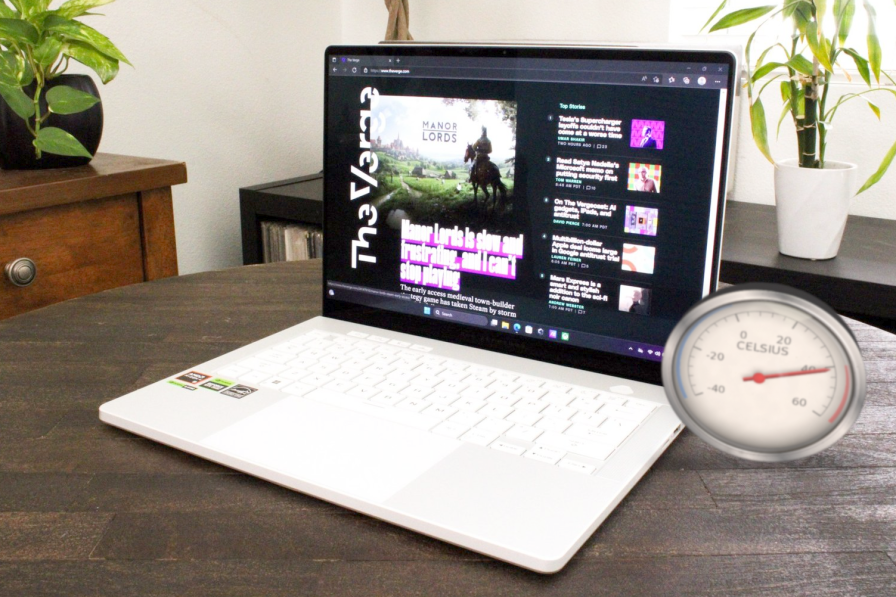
40 (°C)
